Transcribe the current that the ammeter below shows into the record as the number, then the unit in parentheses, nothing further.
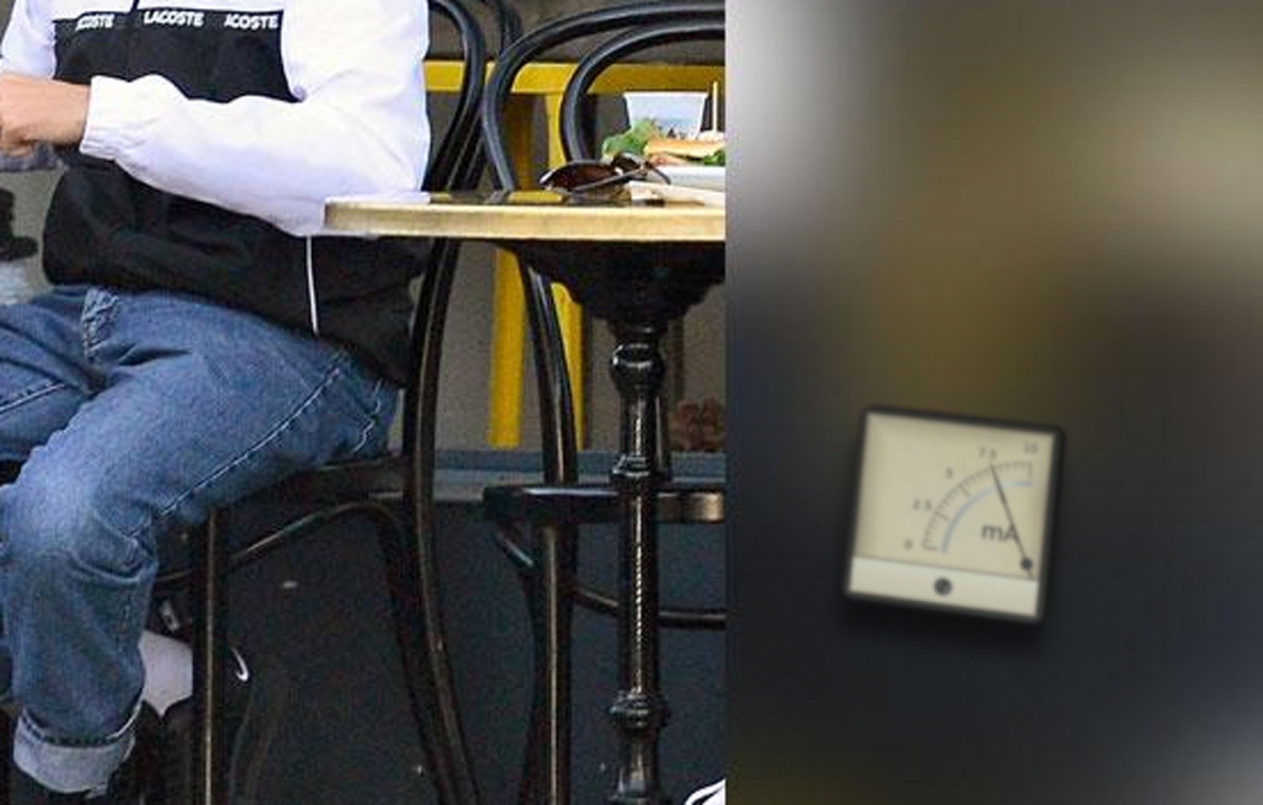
7.5 (mA)
